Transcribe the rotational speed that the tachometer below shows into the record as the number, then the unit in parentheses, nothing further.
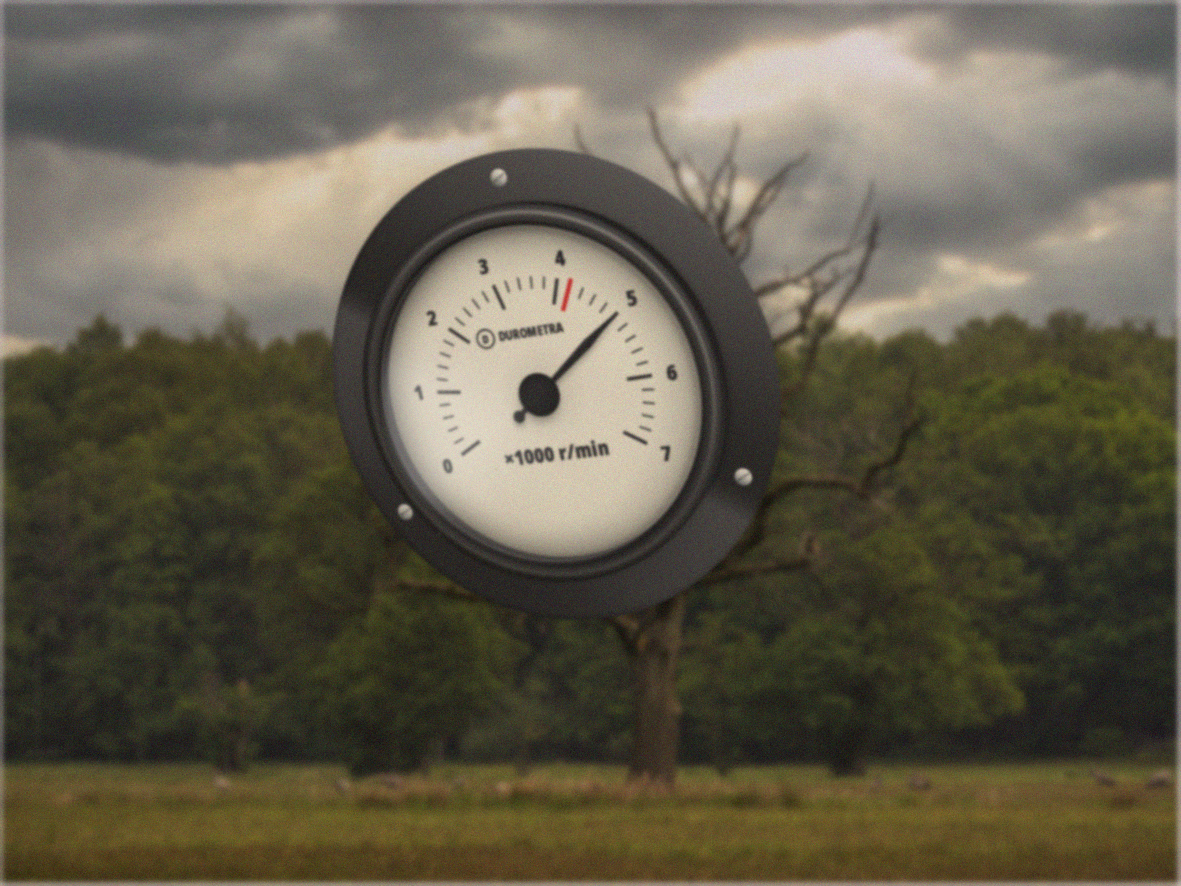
5000 (rpm)
